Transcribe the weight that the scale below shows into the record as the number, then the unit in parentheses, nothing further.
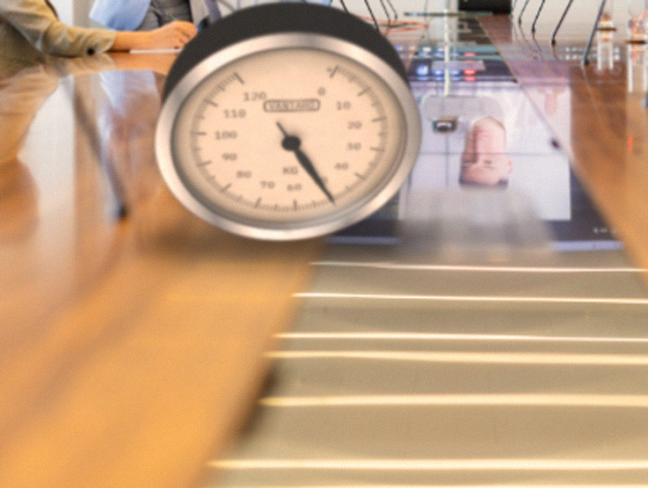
50 (kg)
